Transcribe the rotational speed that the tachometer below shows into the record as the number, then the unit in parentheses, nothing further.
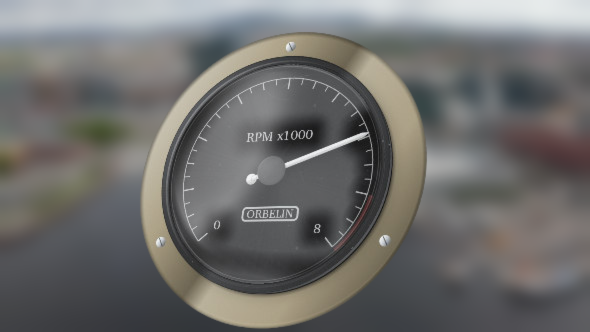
6000 (rpm)
